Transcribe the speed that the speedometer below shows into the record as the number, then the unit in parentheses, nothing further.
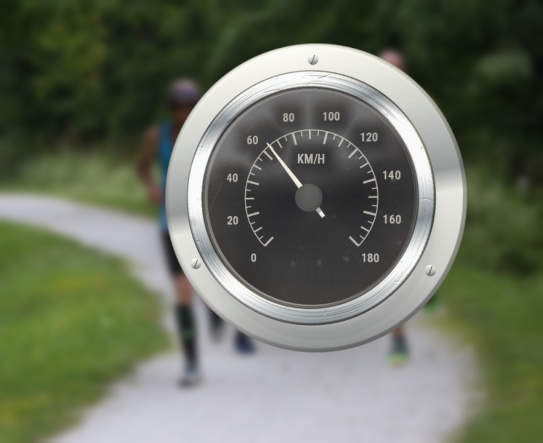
65 (km/h)
